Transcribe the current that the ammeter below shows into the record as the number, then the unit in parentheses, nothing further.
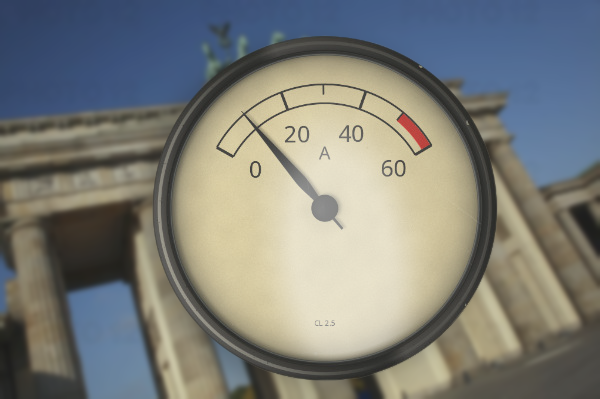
10 (A)
